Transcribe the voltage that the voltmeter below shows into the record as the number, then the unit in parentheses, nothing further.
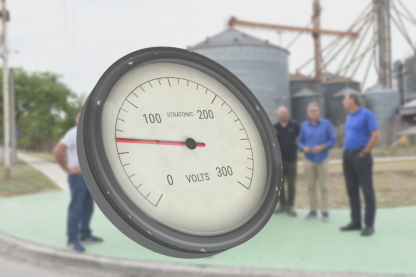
60 (V)
